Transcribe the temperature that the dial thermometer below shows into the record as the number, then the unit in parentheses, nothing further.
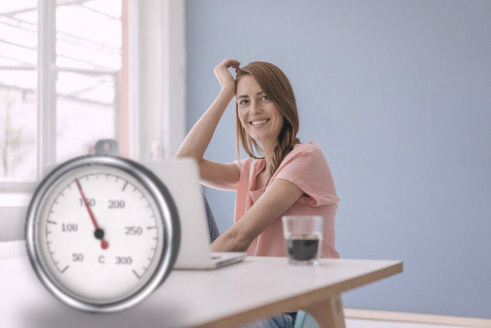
150 (°C)
